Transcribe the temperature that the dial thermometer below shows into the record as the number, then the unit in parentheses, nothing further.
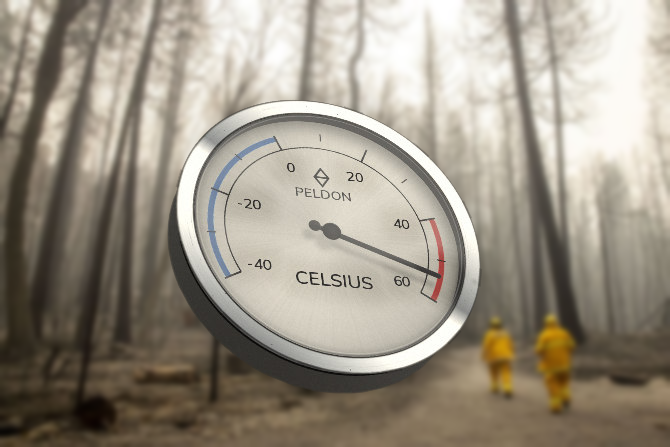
55 (°C)
